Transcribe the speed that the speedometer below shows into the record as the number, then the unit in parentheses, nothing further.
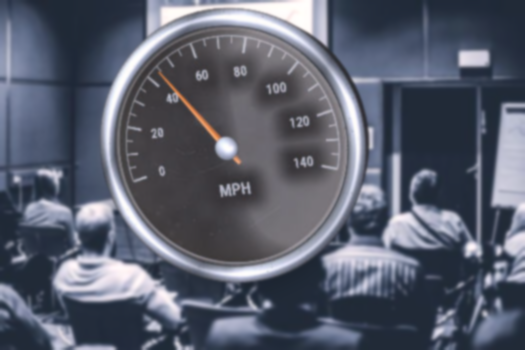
45 (mph)
